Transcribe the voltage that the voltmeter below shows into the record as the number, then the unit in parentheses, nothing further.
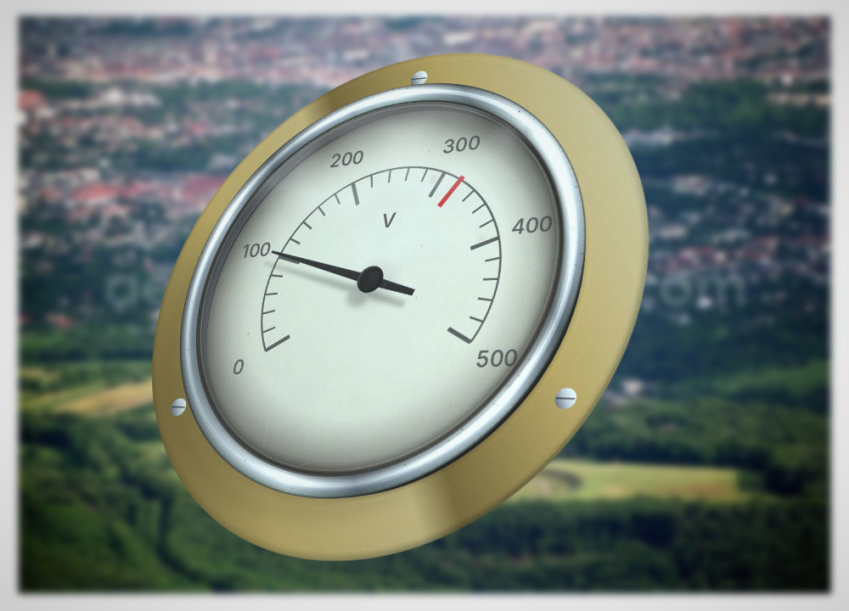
100 (V)
